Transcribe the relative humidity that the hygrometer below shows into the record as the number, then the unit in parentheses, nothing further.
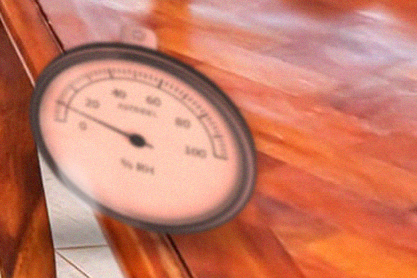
10 (%)
